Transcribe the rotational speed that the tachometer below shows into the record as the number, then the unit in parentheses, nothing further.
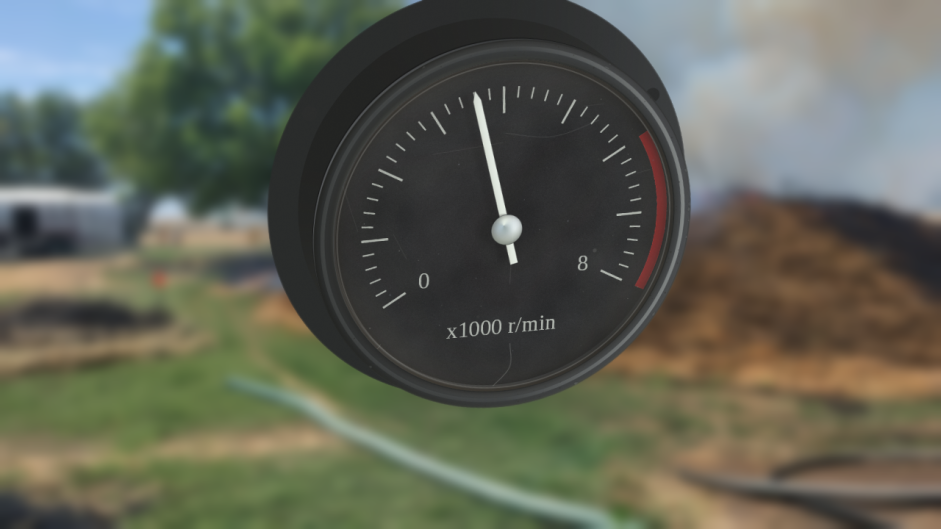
3600 (rpm)
